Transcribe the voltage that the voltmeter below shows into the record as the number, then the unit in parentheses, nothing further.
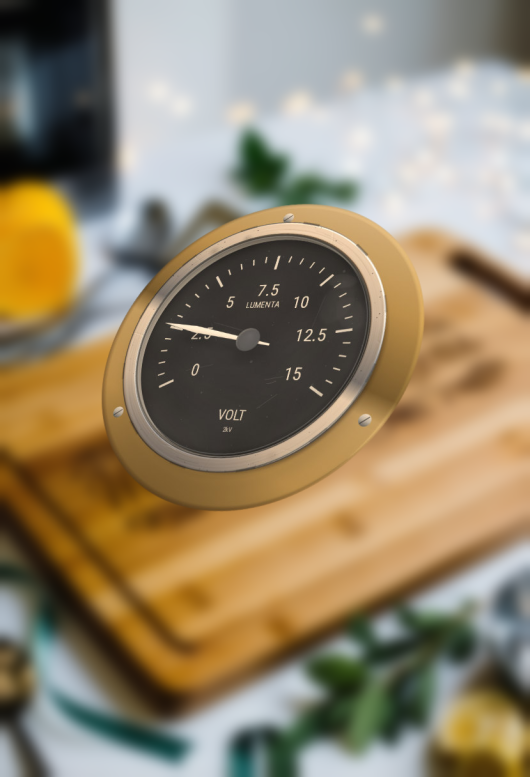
2.5 (V)
